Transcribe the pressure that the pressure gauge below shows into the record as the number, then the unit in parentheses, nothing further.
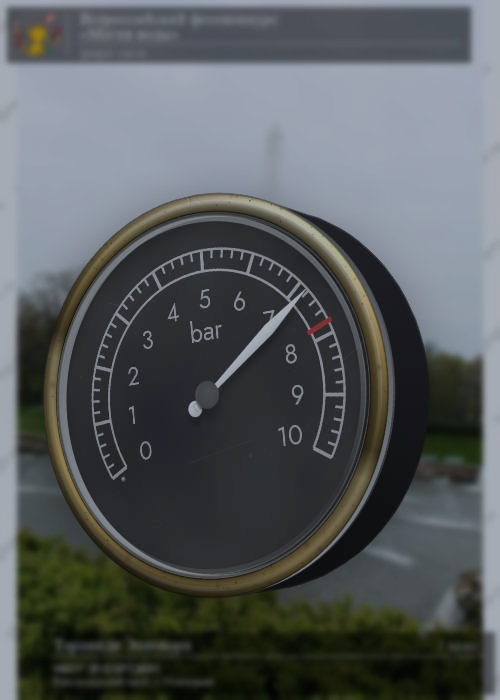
7.2 (bar)
